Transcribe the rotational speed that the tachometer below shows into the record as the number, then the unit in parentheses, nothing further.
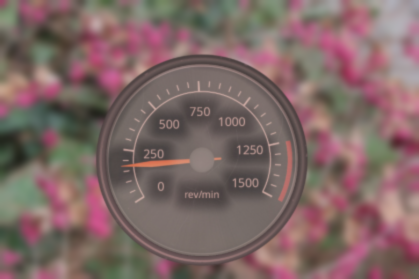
175 (rpm)
